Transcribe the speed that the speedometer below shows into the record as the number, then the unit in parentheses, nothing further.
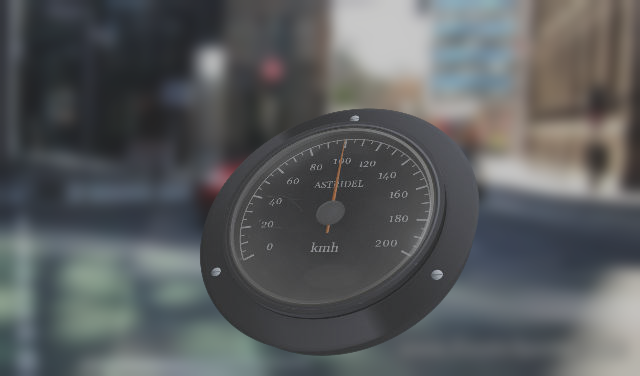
100 (km/h)
